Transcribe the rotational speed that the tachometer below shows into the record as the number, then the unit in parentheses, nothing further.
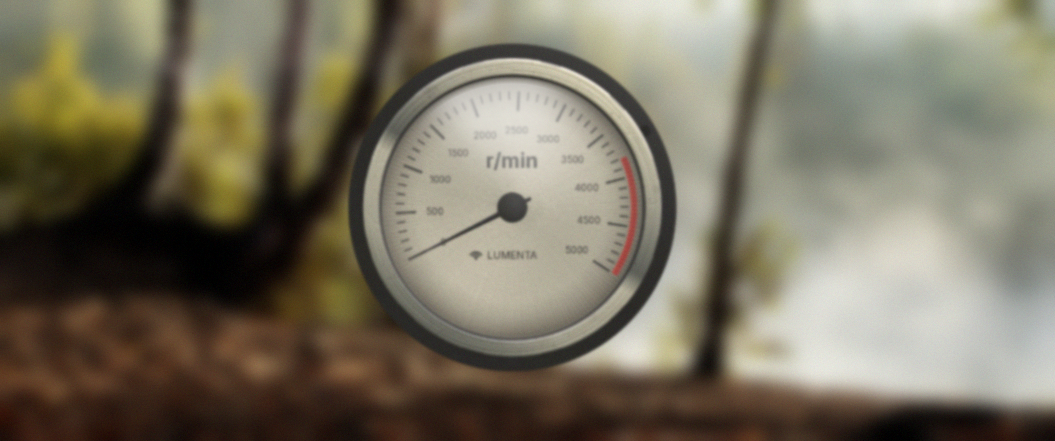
0 (rpm)
